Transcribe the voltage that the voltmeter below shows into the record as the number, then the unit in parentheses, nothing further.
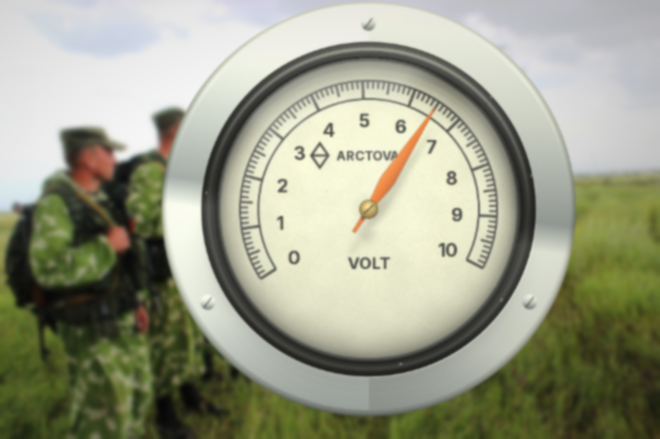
6.5 (V)
